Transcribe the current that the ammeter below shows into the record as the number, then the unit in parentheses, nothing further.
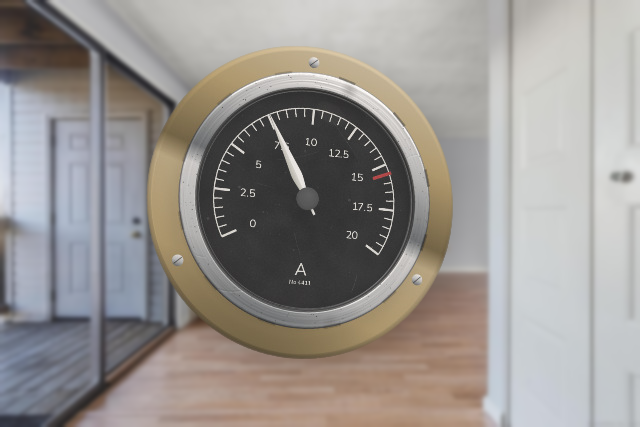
7.5 (A)
